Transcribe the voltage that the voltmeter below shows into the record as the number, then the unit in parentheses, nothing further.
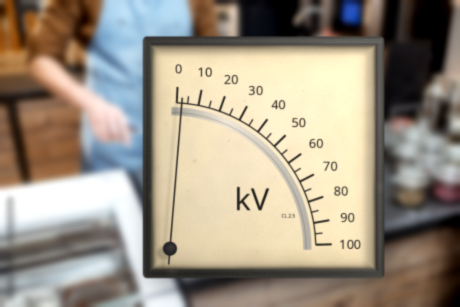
2.5 (kV)
